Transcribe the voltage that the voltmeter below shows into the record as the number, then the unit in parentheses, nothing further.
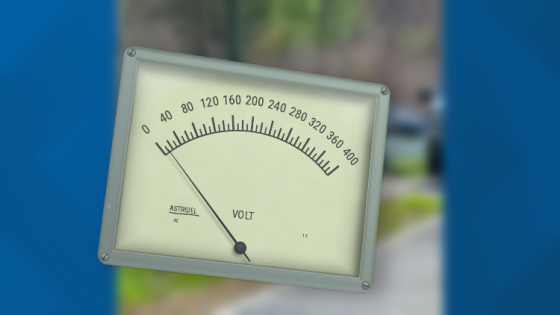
10 (V)
